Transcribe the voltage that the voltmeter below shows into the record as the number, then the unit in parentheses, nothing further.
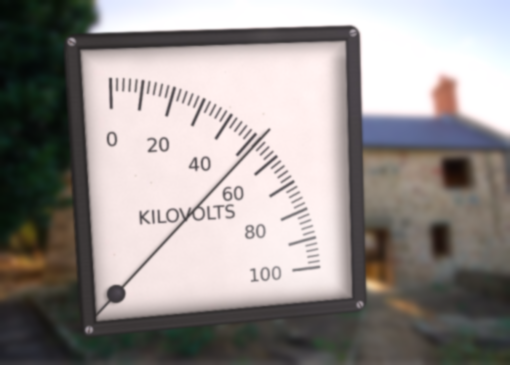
52 (kV)
